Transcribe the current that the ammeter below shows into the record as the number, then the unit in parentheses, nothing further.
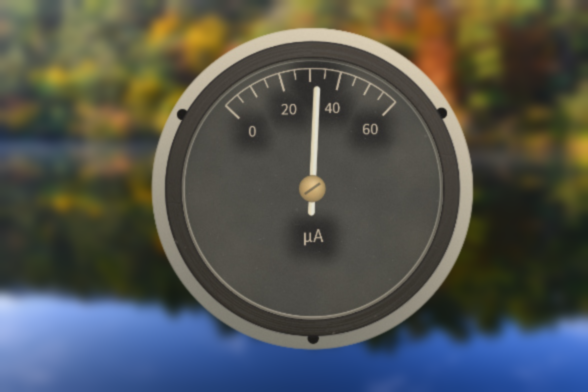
32.5 (µA)
